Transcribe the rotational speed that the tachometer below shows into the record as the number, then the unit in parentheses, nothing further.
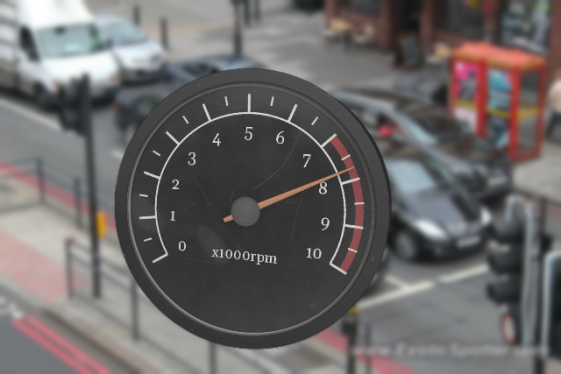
7750 (rpm)
